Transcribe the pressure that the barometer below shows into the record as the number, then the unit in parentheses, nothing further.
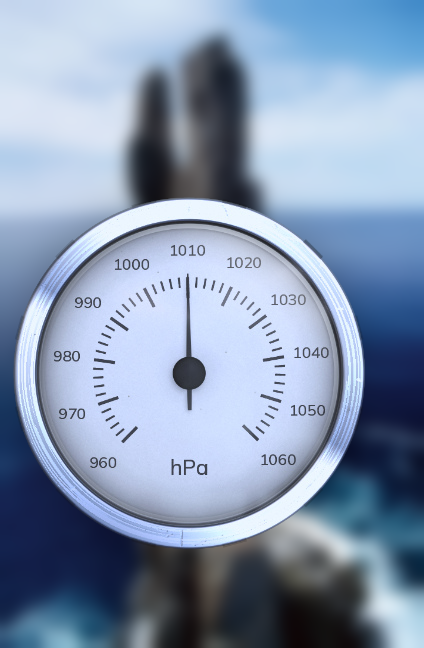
1010 (hPa)
